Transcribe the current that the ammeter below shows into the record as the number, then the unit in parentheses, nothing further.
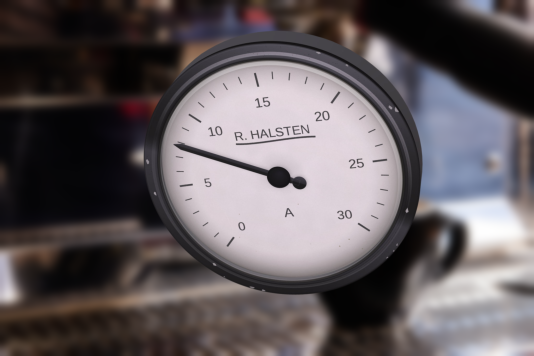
8 (A)
